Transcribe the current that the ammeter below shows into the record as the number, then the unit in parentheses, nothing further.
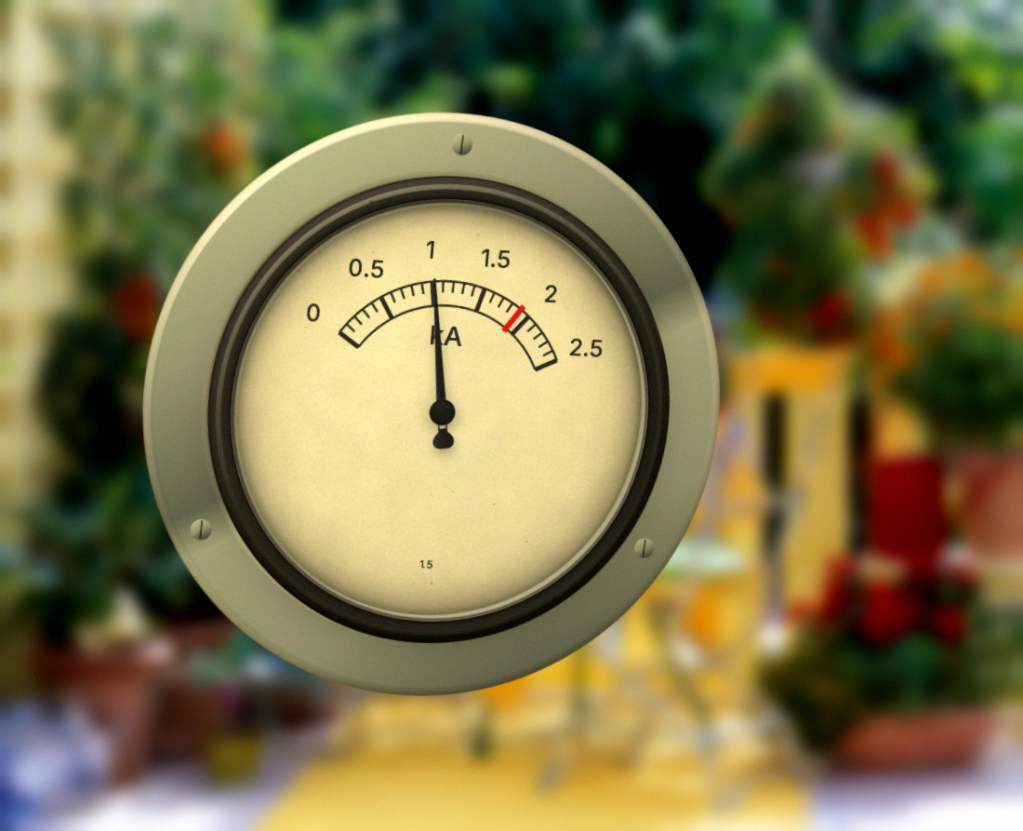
1 (kA)
